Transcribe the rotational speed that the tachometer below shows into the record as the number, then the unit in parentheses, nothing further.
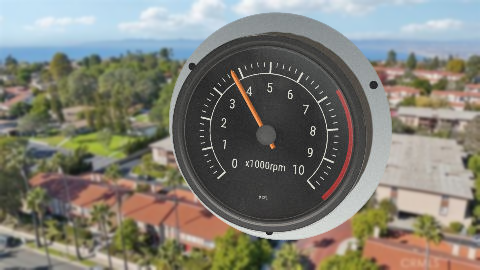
3800 (rpm)
